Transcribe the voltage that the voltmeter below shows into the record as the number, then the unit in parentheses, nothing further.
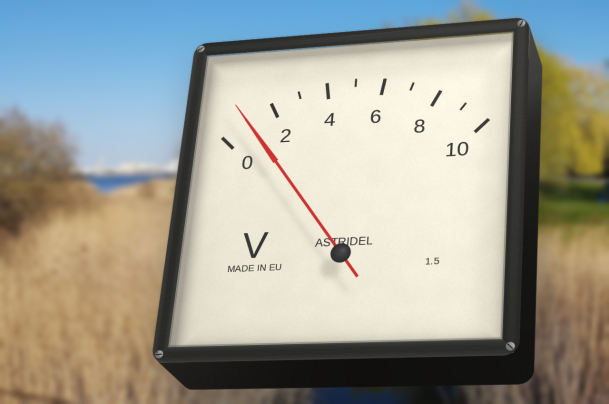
1 (V)
